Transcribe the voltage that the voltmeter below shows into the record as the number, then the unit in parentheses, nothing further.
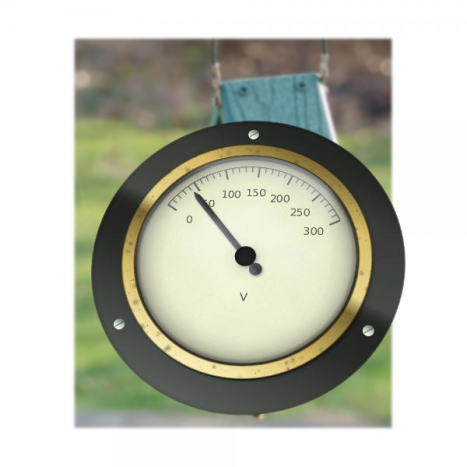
40 (V)
